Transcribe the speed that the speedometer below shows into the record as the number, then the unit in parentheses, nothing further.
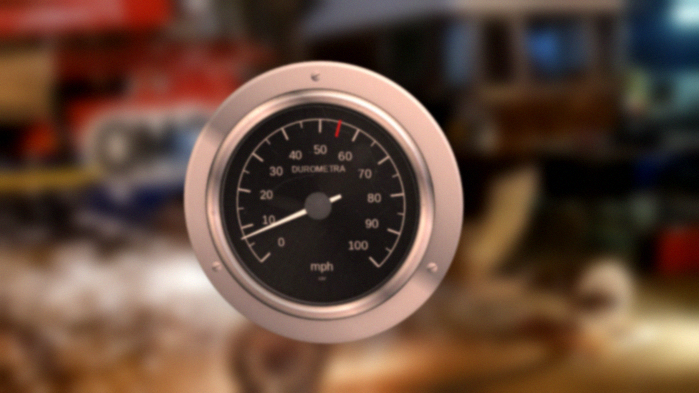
7.5 (mph)
